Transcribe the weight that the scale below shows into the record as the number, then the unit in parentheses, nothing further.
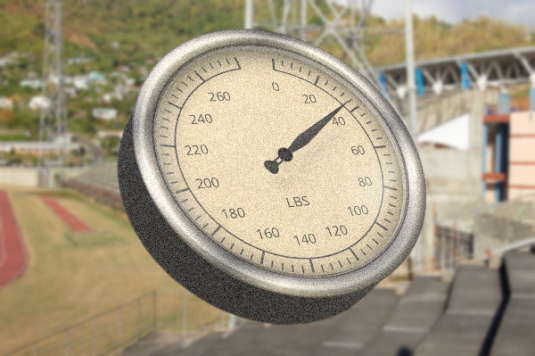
36 (lb)
